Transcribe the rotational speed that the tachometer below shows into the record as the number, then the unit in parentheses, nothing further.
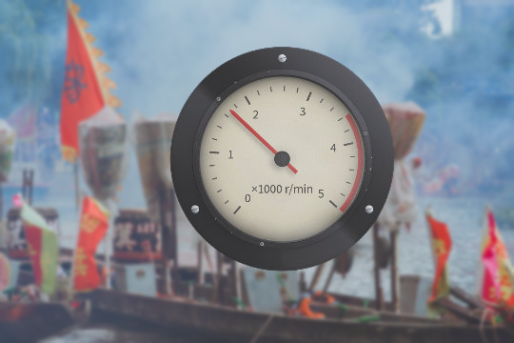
1700 (rpm)
